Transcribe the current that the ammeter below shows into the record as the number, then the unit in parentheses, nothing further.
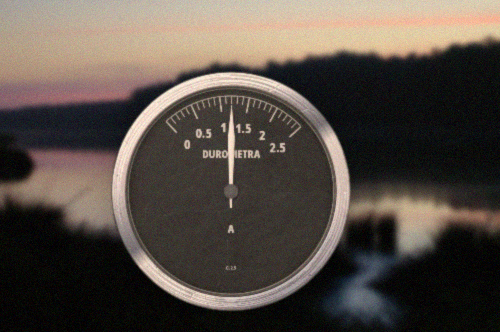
1.2 (A)
